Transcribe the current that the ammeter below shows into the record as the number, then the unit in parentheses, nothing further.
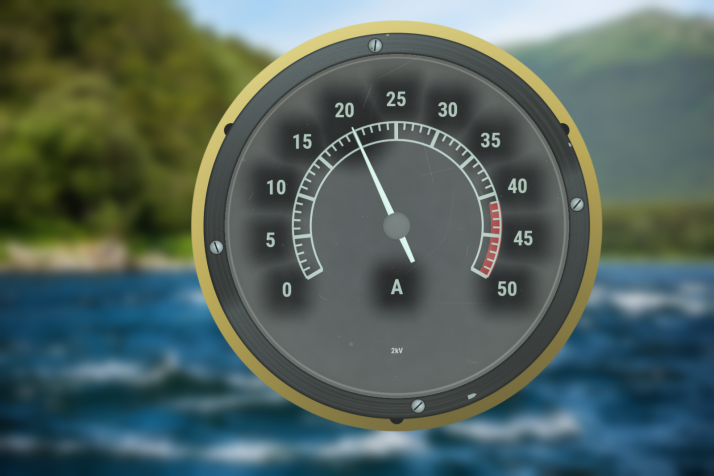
20 (A)
